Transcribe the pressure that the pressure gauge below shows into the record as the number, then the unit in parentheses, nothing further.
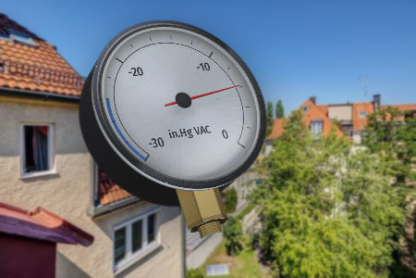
-6 (inHg)
